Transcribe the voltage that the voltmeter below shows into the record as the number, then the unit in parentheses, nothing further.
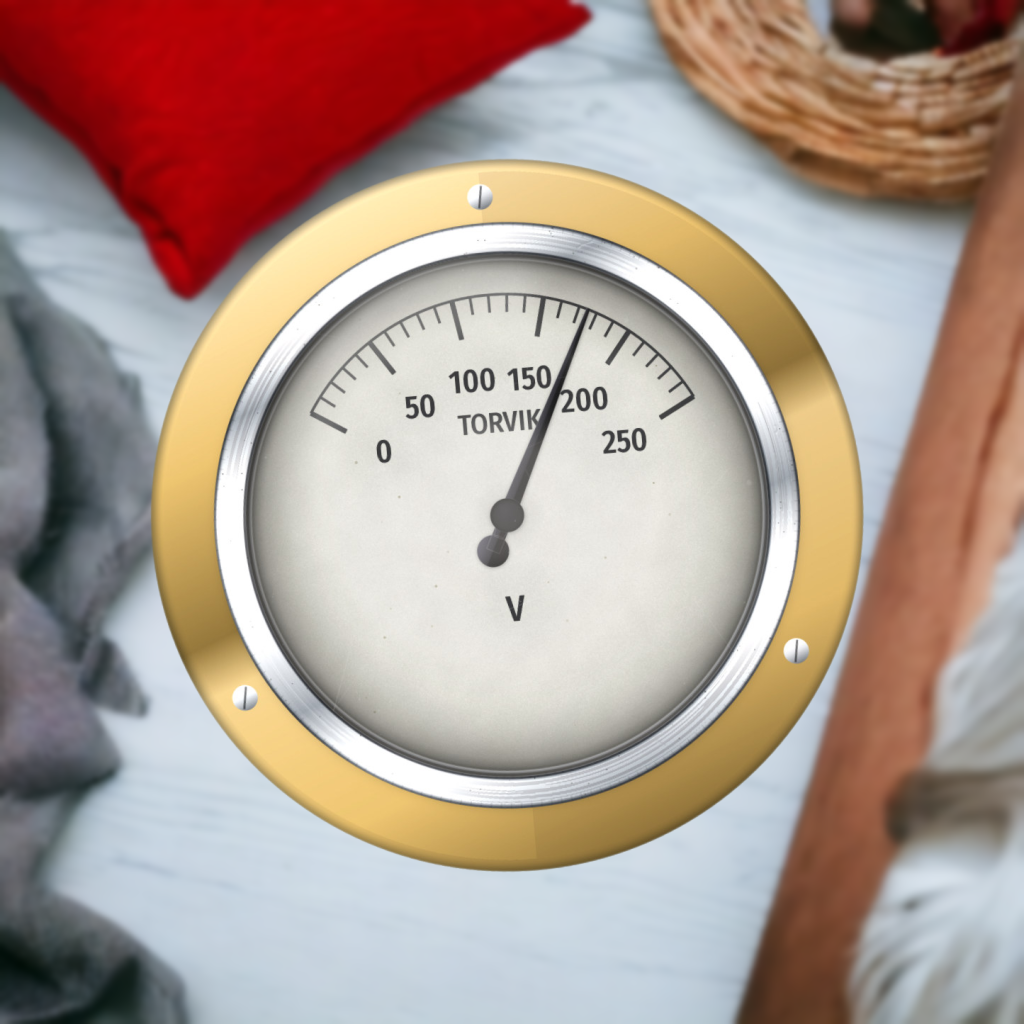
175 (V)
